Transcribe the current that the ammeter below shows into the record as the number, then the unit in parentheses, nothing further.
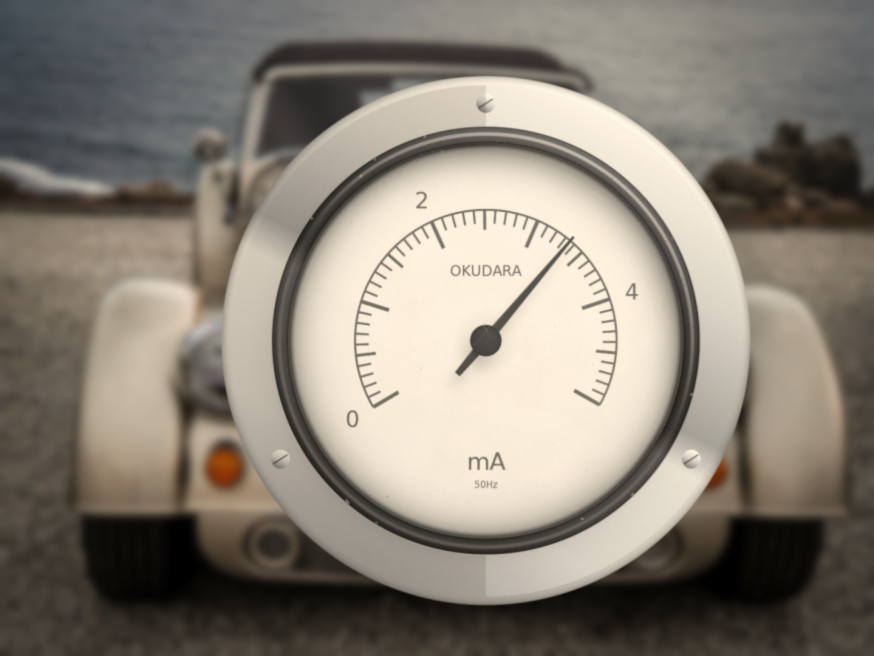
3.35 (mA)
